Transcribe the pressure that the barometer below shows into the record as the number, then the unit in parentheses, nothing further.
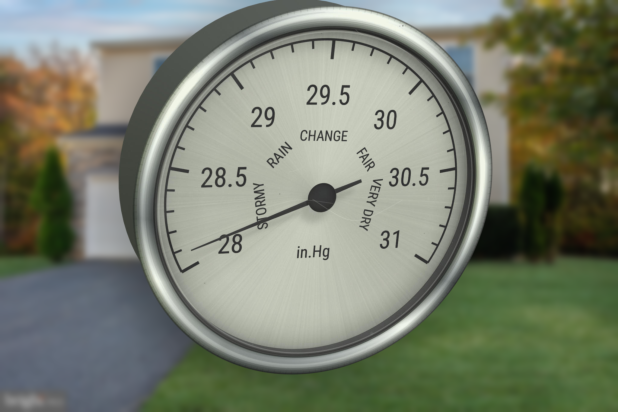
28.1 (inHg)
